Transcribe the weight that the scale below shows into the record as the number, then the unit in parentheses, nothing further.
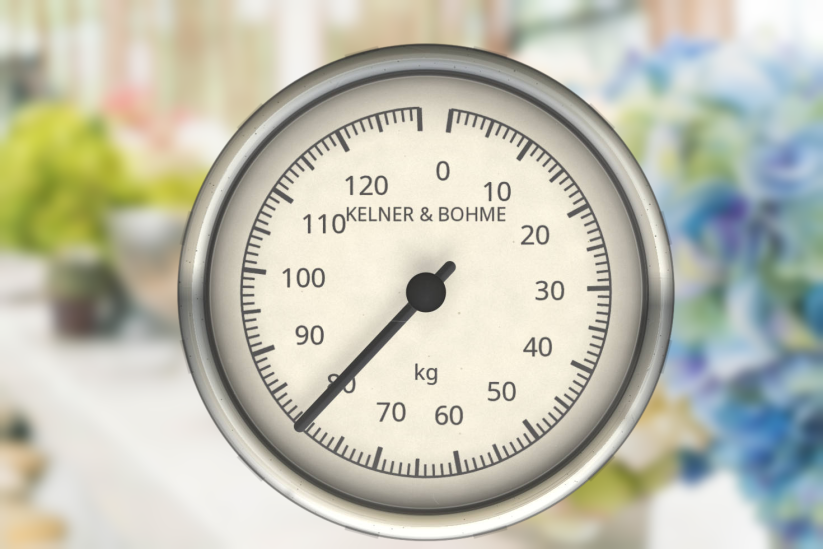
80 (kg)
